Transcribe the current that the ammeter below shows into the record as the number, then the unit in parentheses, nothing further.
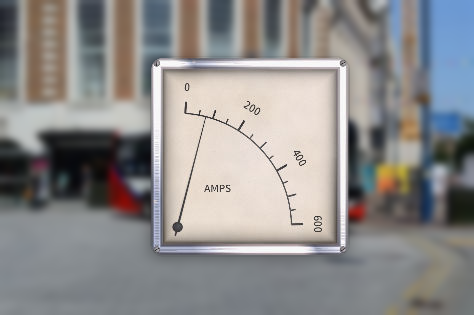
75 (A)
